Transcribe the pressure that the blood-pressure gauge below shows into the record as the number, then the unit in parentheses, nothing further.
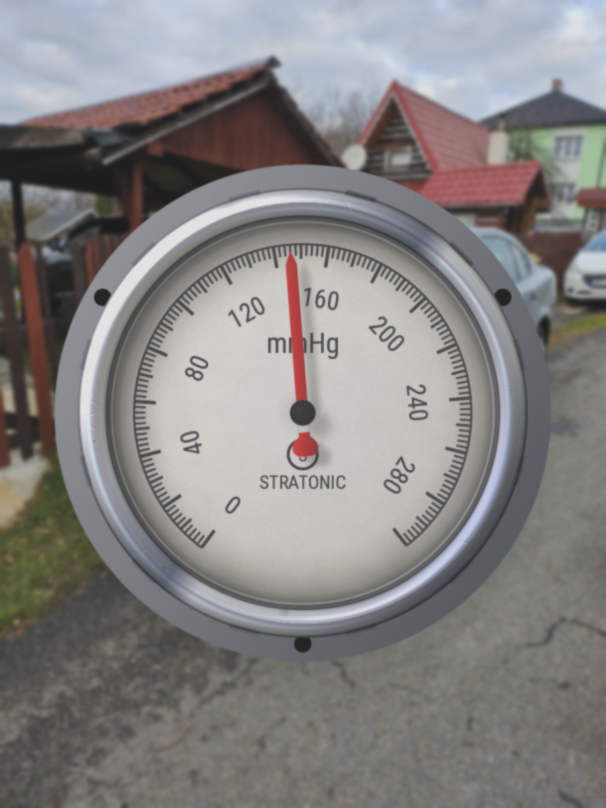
146 (mmHg)
